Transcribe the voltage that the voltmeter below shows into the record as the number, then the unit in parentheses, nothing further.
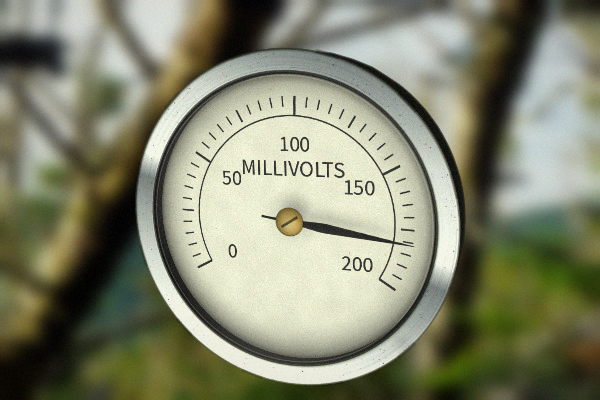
180 (mV)
